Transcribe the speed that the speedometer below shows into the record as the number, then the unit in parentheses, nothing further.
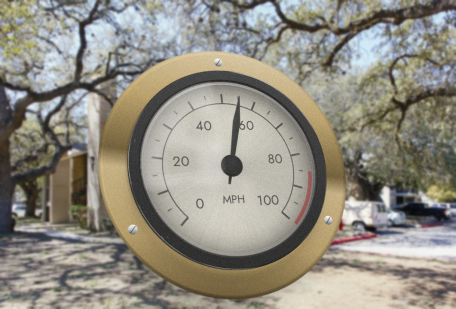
55 (mph)
